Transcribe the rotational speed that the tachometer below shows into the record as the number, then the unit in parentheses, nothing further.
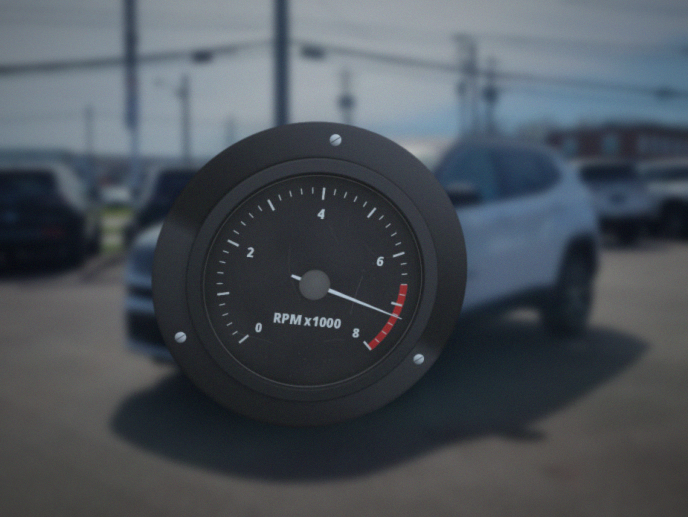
7200 (rpm)
